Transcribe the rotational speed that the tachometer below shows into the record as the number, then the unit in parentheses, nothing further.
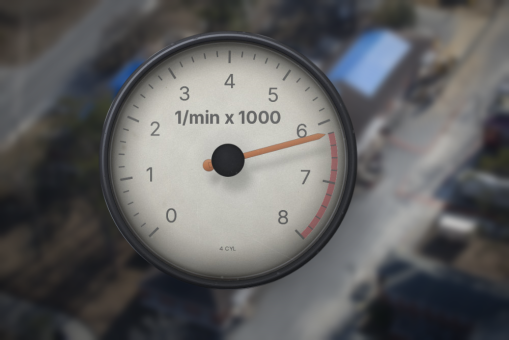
6200 (rpm)
